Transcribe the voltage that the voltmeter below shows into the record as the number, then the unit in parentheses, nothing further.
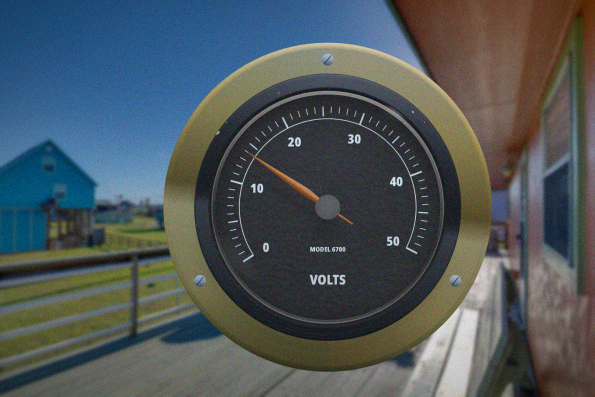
14 (V)
